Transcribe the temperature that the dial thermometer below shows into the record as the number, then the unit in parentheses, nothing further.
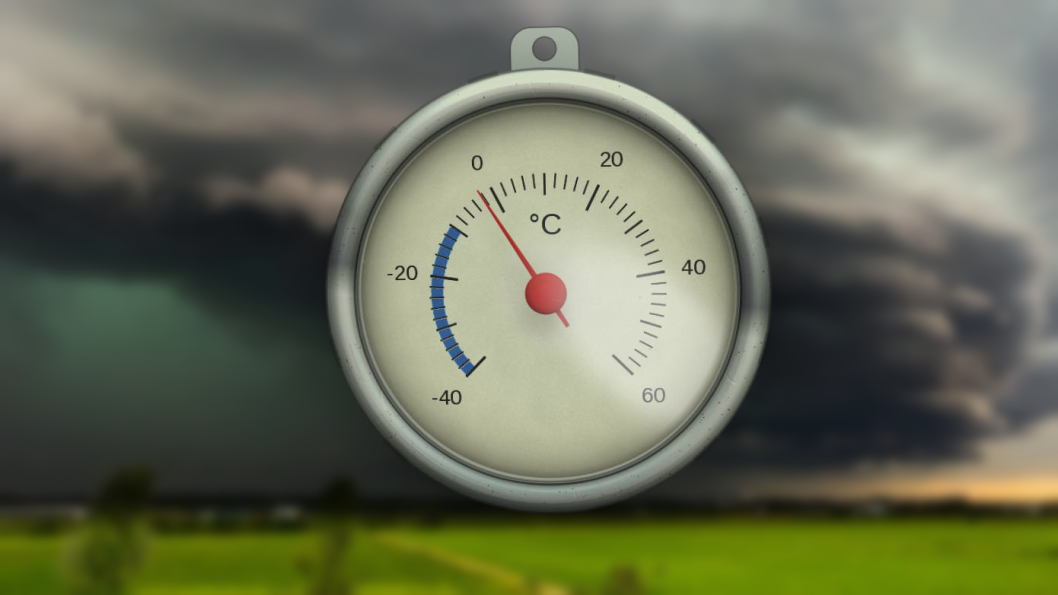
-2 (°C)
